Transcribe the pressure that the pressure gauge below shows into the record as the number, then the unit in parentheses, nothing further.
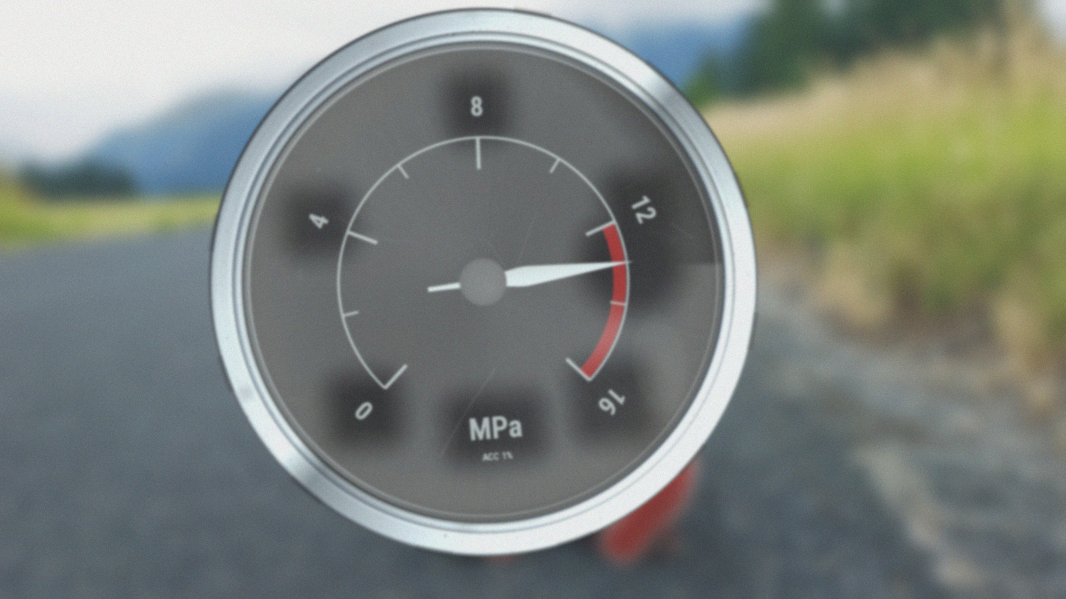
13 (MPa)
